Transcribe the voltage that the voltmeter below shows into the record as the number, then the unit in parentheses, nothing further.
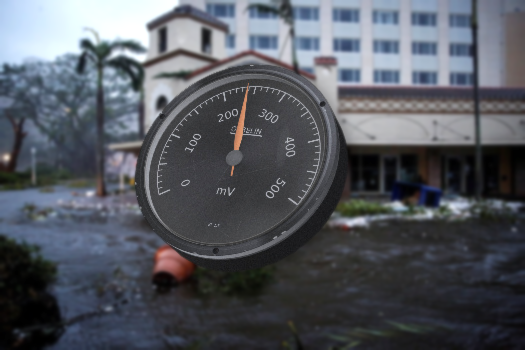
240 (mV)
